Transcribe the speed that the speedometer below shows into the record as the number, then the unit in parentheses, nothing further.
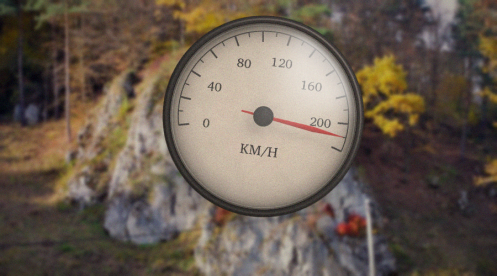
210 (km/h)
